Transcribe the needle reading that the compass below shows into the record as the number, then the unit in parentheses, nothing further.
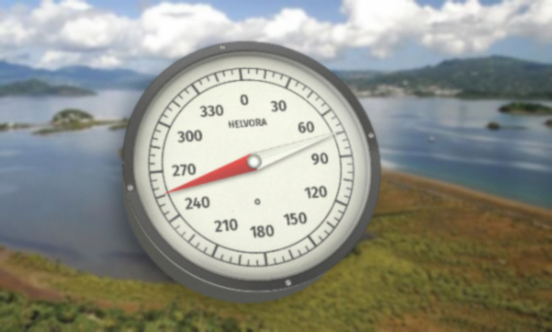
255 (°)
